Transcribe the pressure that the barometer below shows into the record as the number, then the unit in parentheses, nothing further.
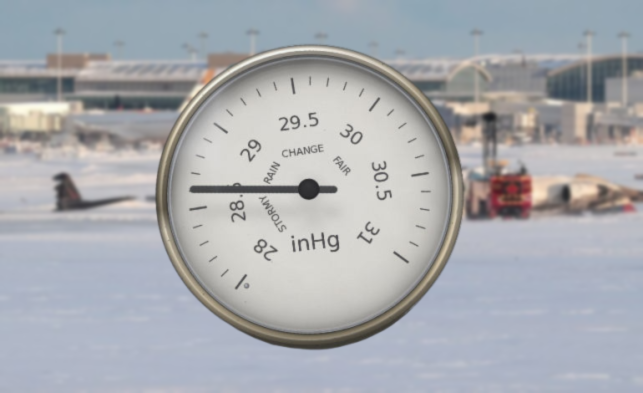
28.6 (inHg)
